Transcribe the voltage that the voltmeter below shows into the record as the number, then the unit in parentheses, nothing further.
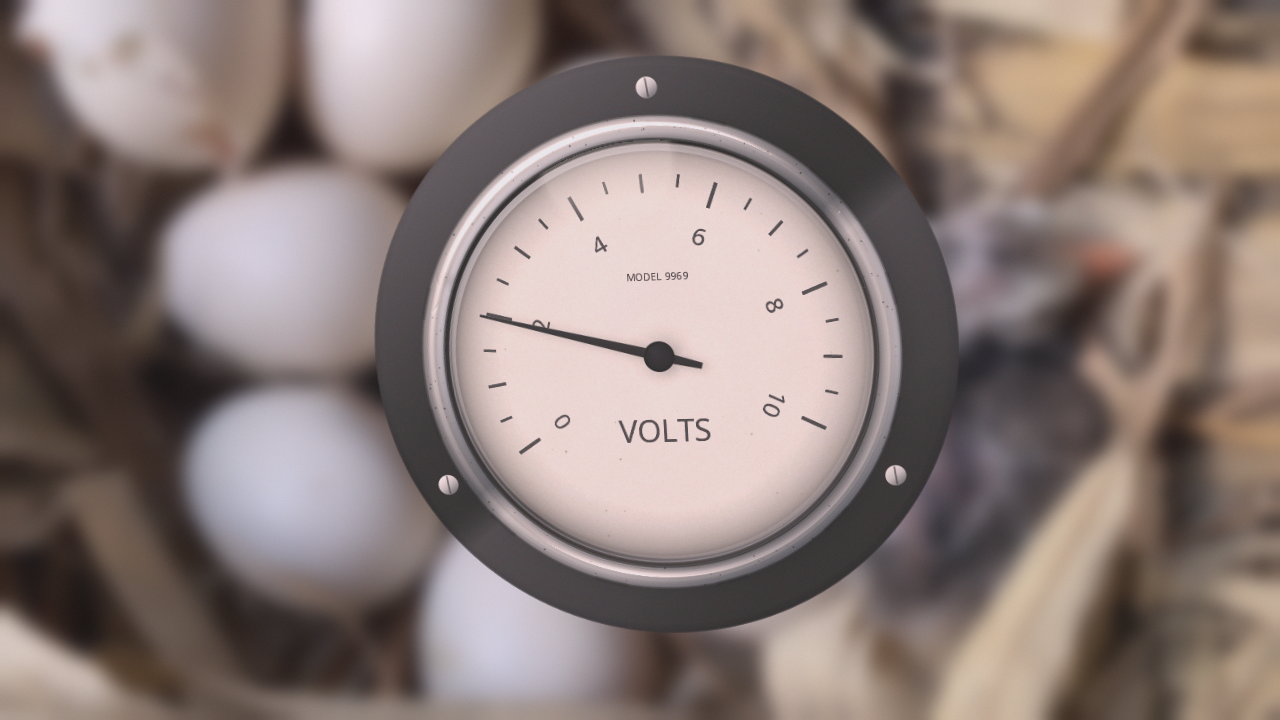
2 (V)
